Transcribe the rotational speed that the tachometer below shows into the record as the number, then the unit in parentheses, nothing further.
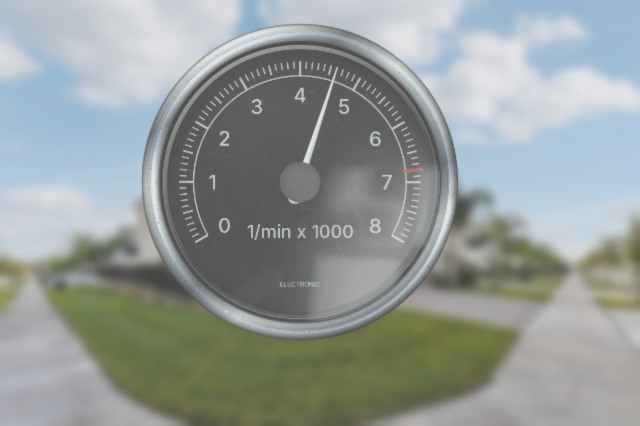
4600 (rpm)
